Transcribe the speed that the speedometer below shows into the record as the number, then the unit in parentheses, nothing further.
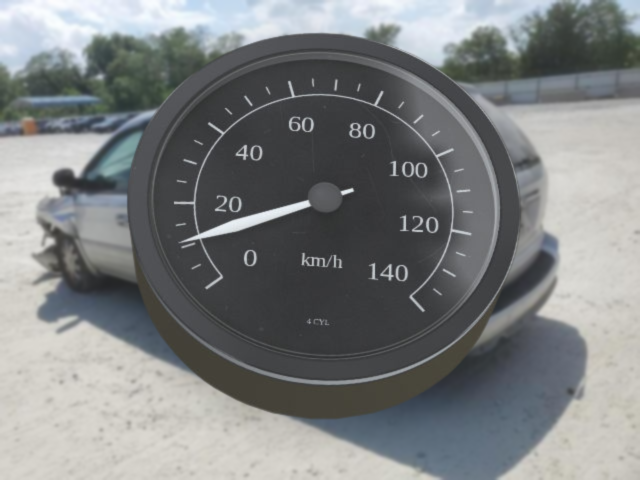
10 (km/h)
